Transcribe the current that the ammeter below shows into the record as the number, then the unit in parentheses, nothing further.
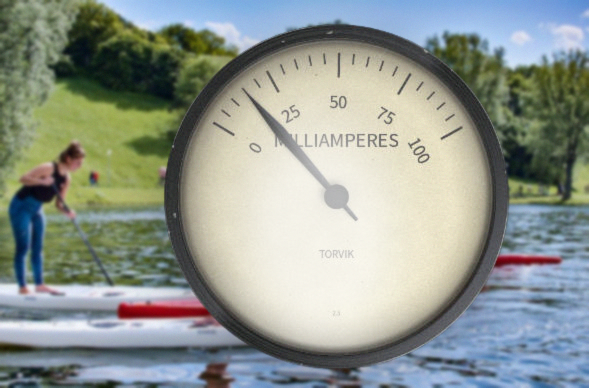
15 (mA)
